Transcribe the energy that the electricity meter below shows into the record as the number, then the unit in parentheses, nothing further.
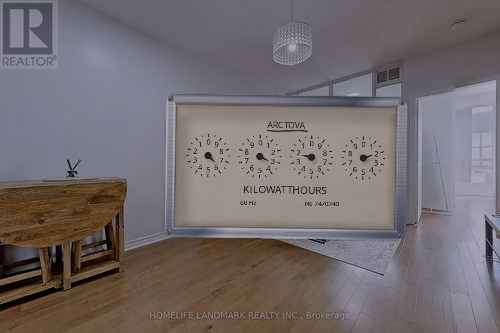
6322 (kWh)
